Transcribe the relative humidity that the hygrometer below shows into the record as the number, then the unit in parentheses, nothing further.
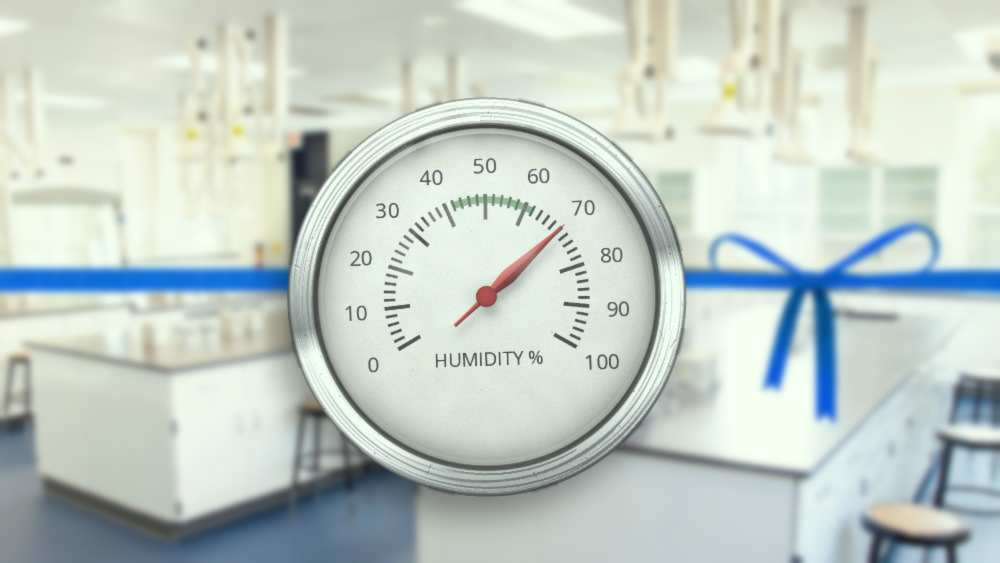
70 (%)
